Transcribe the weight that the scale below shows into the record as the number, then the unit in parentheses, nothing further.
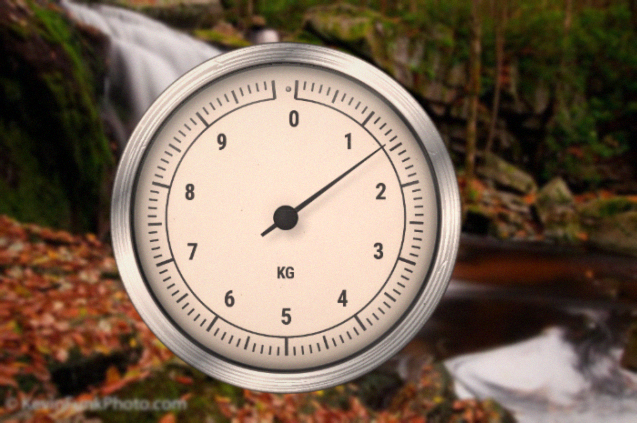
1.4 (kg)
